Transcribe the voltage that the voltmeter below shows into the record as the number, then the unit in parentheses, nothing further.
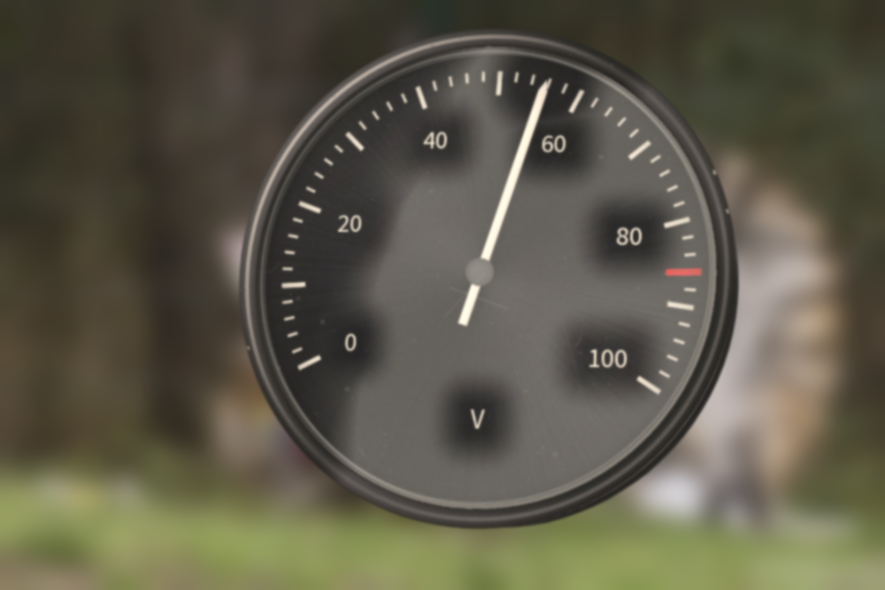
56 (V)
